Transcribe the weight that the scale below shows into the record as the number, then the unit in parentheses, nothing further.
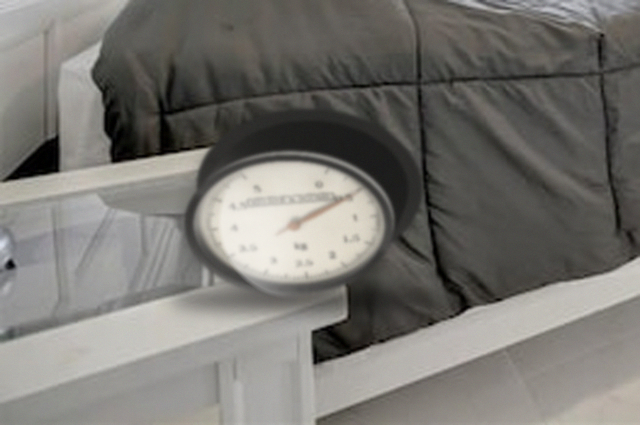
0.5 (kg)
